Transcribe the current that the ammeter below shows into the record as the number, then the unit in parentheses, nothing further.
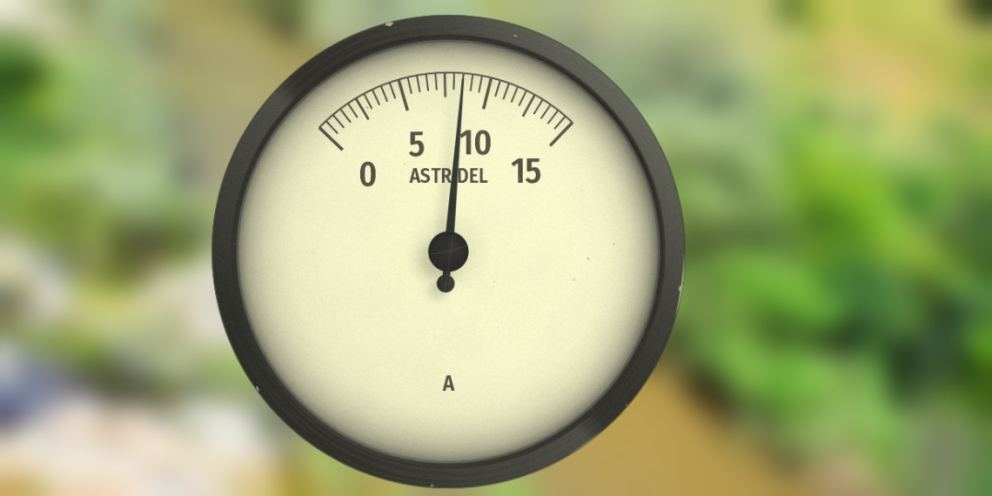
8.5 (A)
